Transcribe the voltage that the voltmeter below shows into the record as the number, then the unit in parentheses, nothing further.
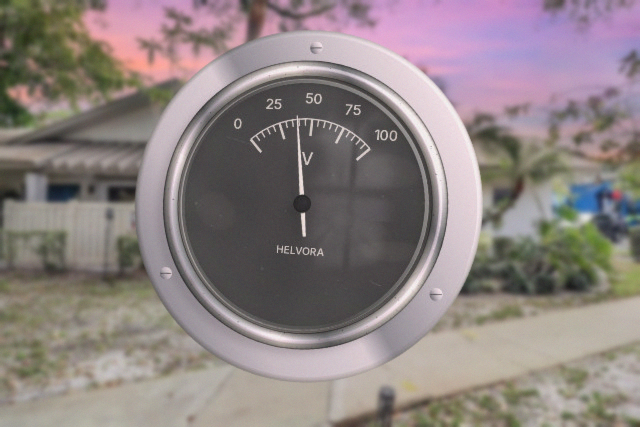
40 (V)
